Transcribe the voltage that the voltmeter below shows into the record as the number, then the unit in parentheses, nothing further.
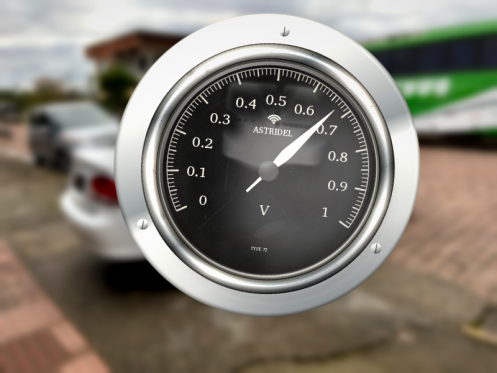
0.67 (V)
